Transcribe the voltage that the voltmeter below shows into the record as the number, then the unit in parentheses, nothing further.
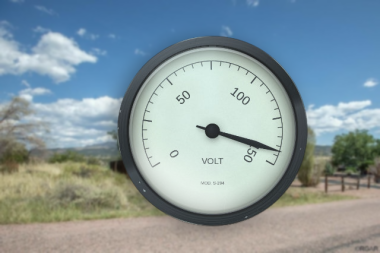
142.5 (V)
